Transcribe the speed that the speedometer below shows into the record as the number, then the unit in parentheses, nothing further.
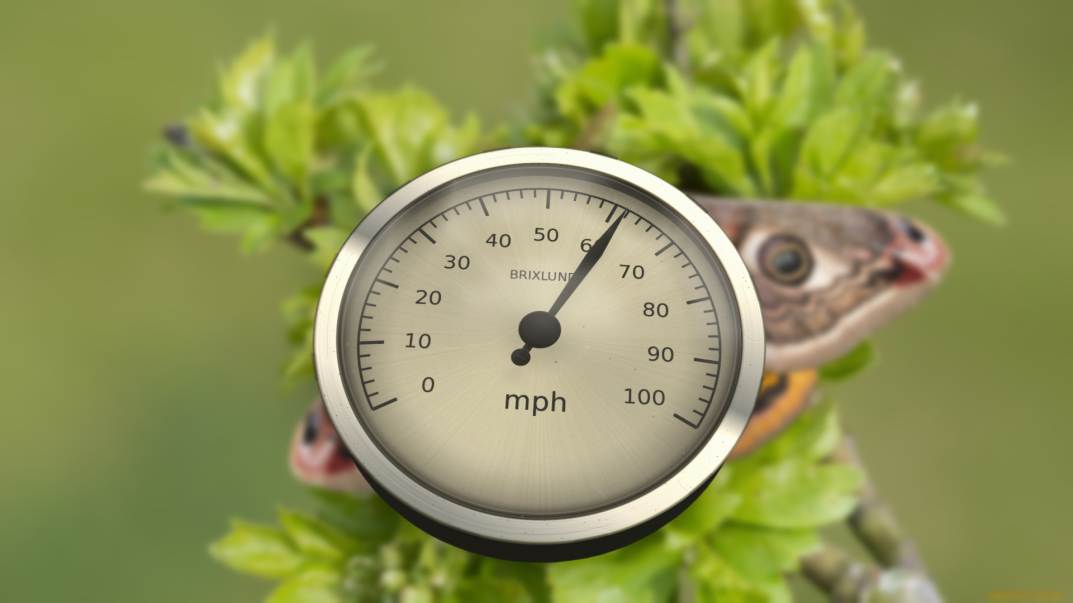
62 (mph)
